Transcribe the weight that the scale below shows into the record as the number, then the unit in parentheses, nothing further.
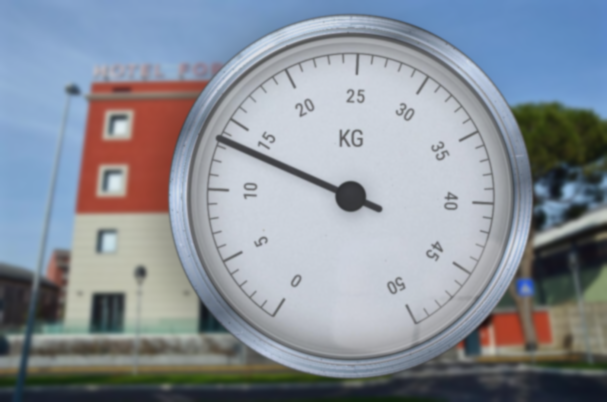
13.5 (kg)
